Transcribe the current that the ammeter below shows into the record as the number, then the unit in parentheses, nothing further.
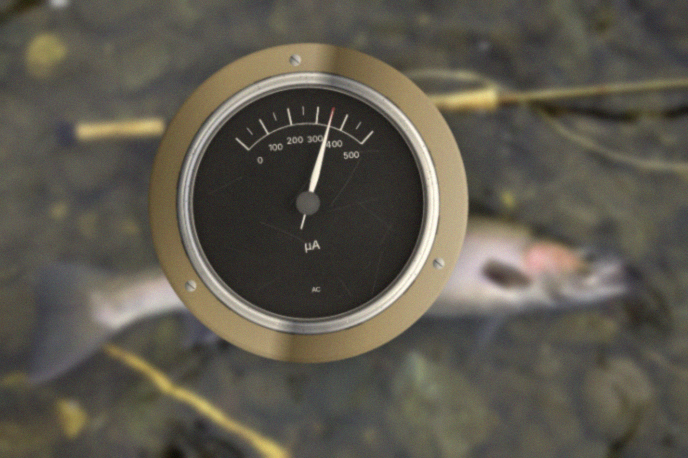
350 (µA)
